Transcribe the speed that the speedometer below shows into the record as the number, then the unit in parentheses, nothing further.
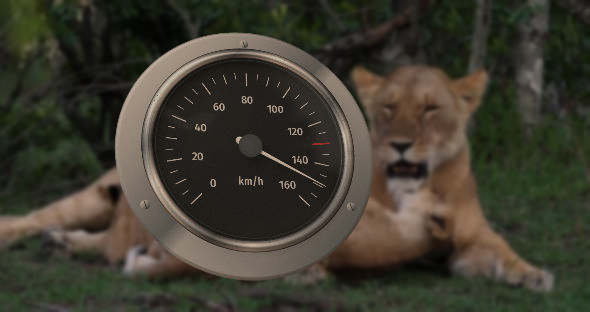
150 (km/h)
